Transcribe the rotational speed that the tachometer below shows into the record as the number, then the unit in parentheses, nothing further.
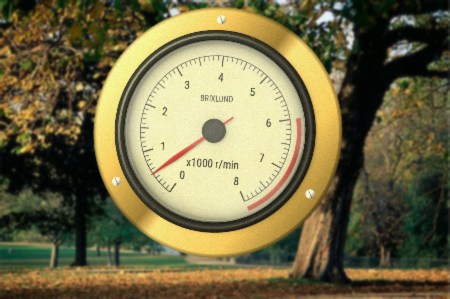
500 (rpm)
